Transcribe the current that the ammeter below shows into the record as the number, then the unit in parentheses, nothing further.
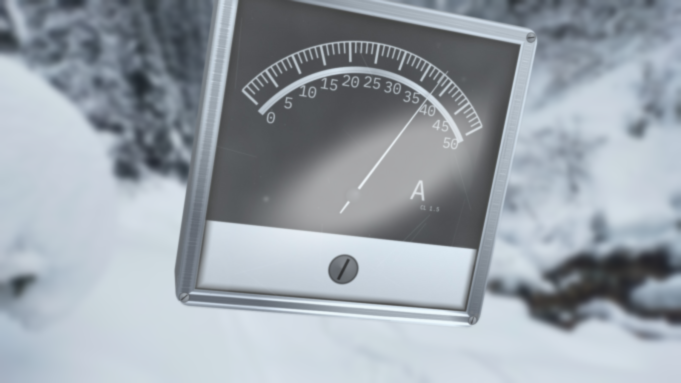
38 (A)
